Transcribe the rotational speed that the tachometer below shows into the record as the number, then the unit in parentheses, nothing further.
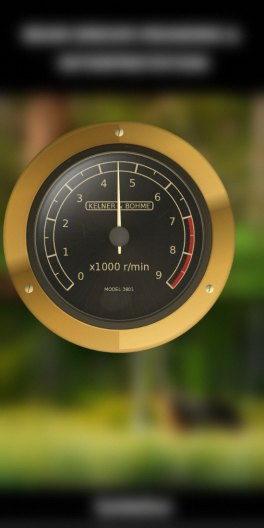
4500 (rpm)
